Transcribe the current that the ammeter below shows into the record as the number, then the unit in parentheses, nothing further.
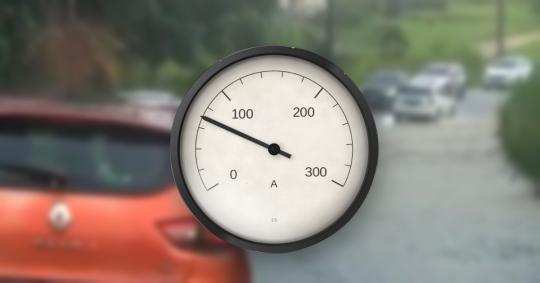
70 (A)
